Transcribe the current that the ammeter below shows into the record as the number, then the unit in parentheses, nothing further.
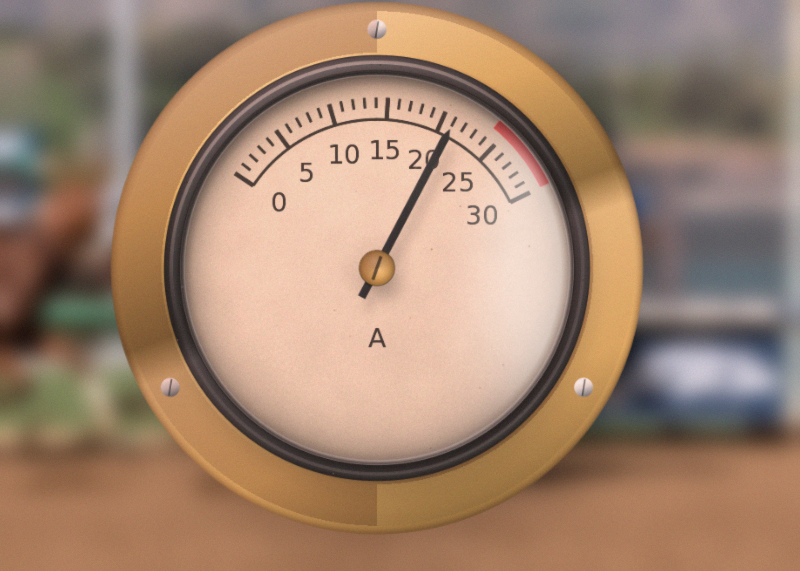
21 (A)
